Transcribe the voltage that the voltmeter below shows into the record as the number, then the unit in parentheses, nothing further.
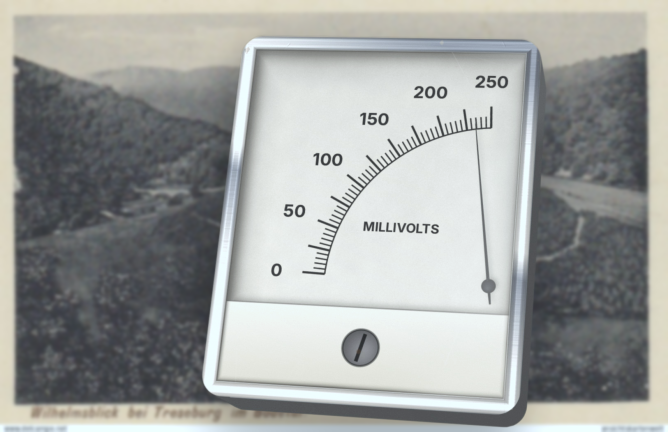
235 (mV)
